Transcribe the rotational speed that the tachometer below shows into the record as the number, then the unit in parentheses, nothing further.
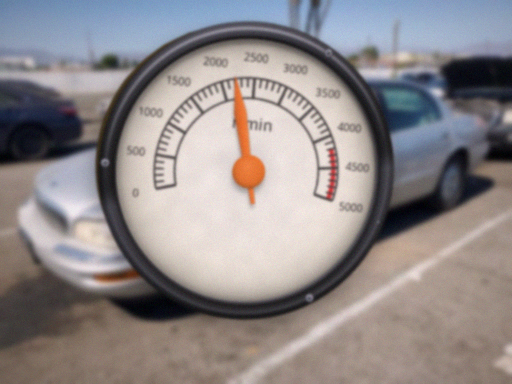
2200 (rpm)
